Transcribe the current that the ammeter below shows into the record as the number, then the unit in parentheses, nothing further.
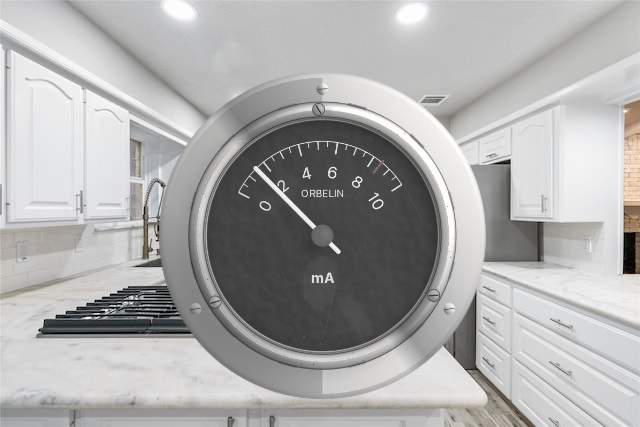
1.5 (mA)
